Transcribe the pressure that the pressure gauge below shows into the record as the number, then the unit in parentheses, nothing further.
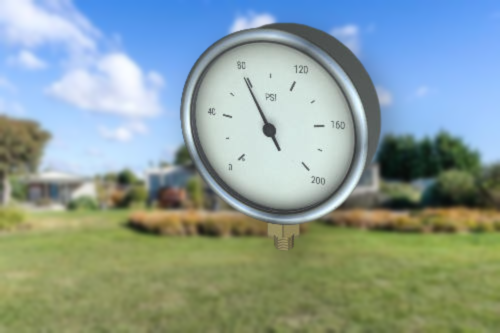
80 (psi)
